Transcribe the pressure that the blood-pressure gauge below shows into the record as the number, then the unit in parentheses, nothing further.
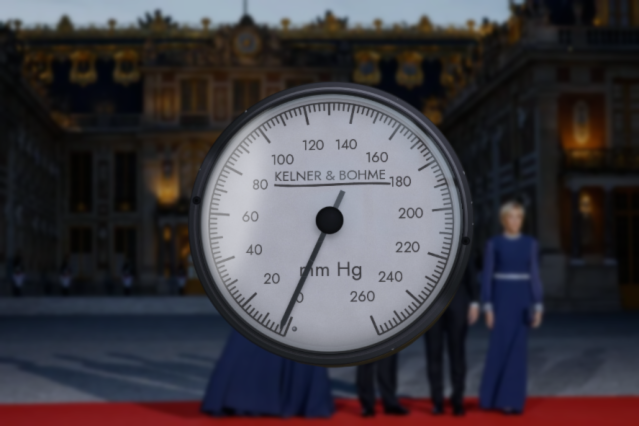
2 (mmHg)
